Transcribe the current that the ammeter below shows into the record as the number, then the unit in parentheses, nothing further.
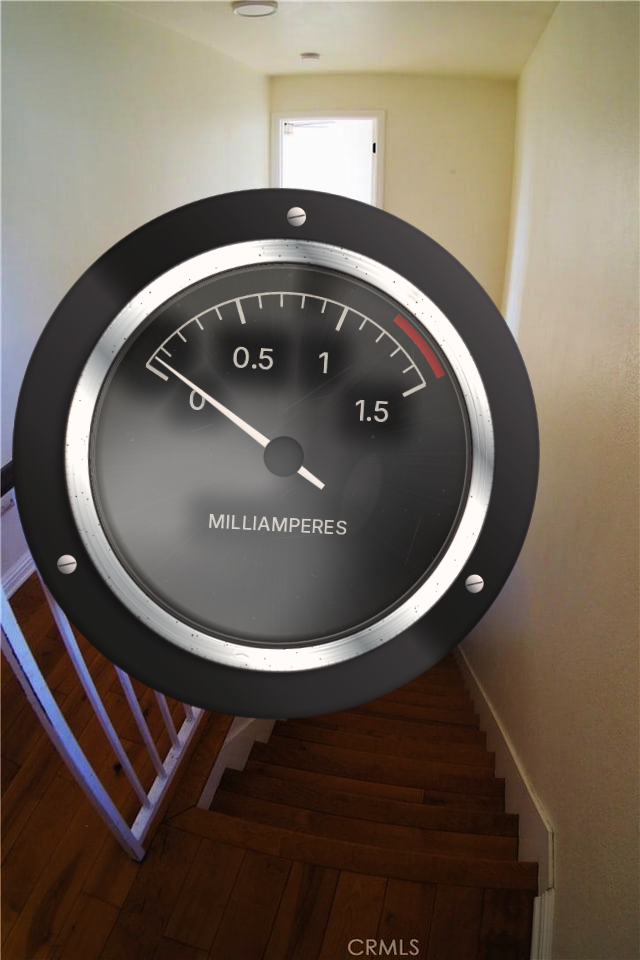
0.05 (mA)
